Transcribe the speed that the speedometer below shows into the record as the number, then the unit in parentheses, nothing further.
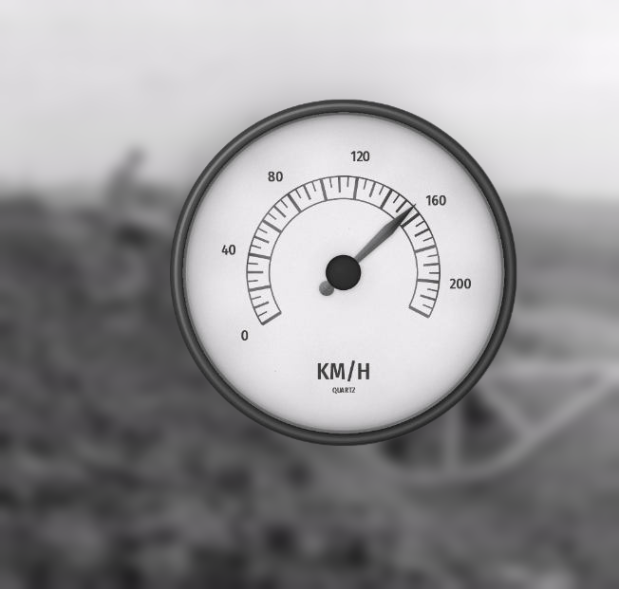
155 (km/h)
